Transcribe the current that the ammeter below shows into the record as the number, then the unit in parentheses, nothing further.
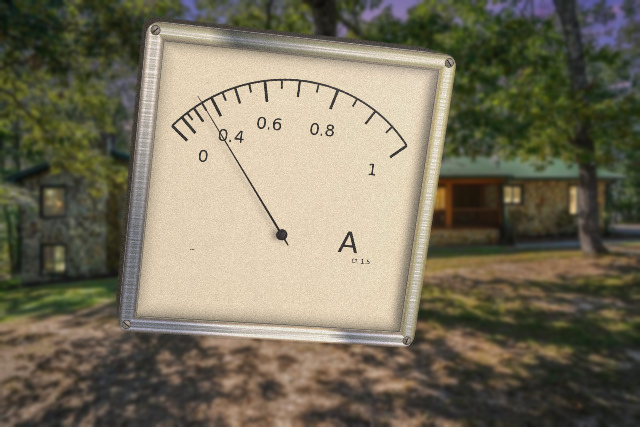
0.35 (A)
